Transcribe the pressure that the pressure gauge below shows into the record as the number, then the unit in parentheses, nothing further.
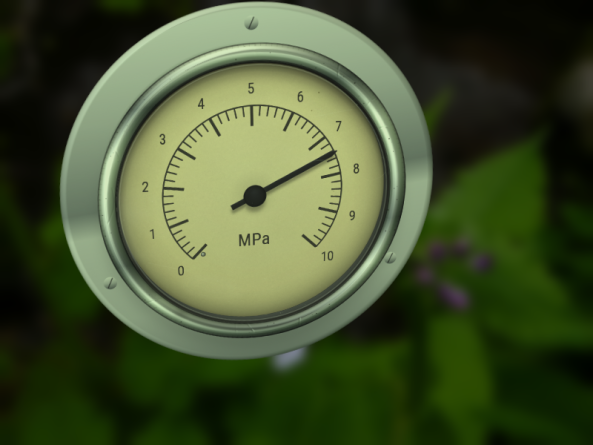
7.4 (MPa)
